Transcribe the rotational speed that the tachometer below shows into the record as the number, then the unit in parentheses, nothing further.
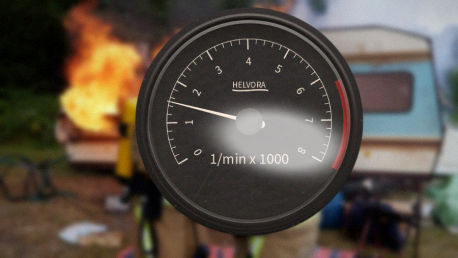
1500 (rpm)
